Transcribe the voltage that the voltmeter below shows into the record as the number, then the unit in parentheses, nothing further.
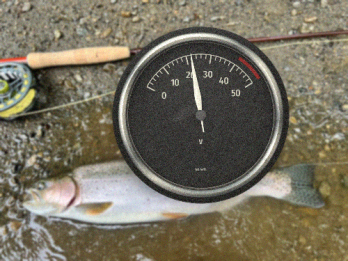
22 (V)
